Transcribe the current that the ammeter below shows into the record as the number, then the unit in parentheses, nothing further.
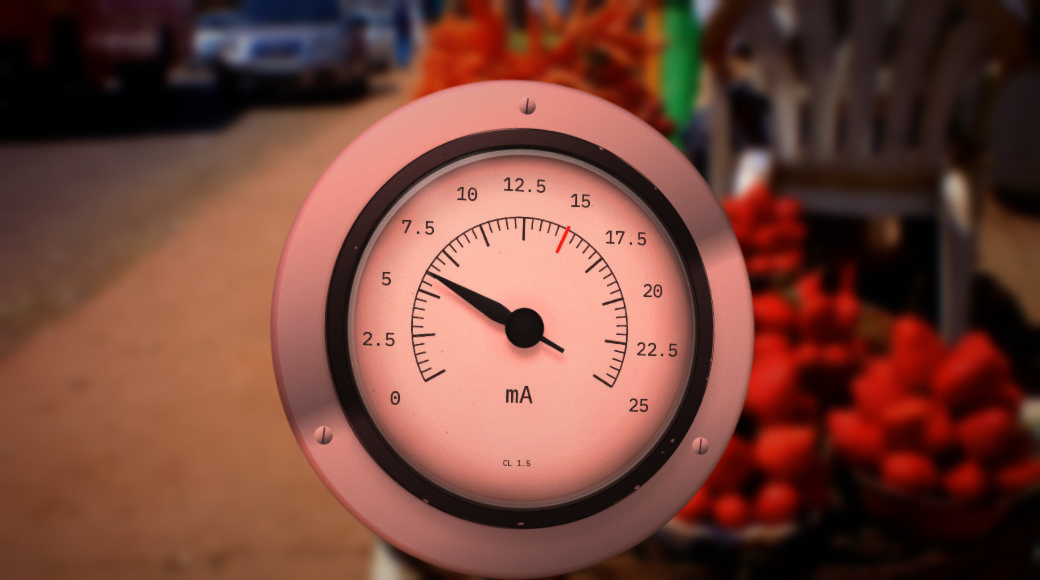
6 (mA)
